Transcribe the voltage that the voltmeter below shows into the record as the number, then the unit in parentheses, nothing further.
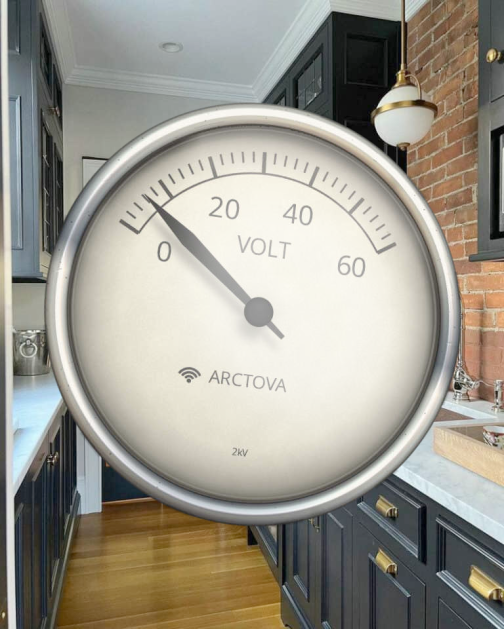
6 (V)
